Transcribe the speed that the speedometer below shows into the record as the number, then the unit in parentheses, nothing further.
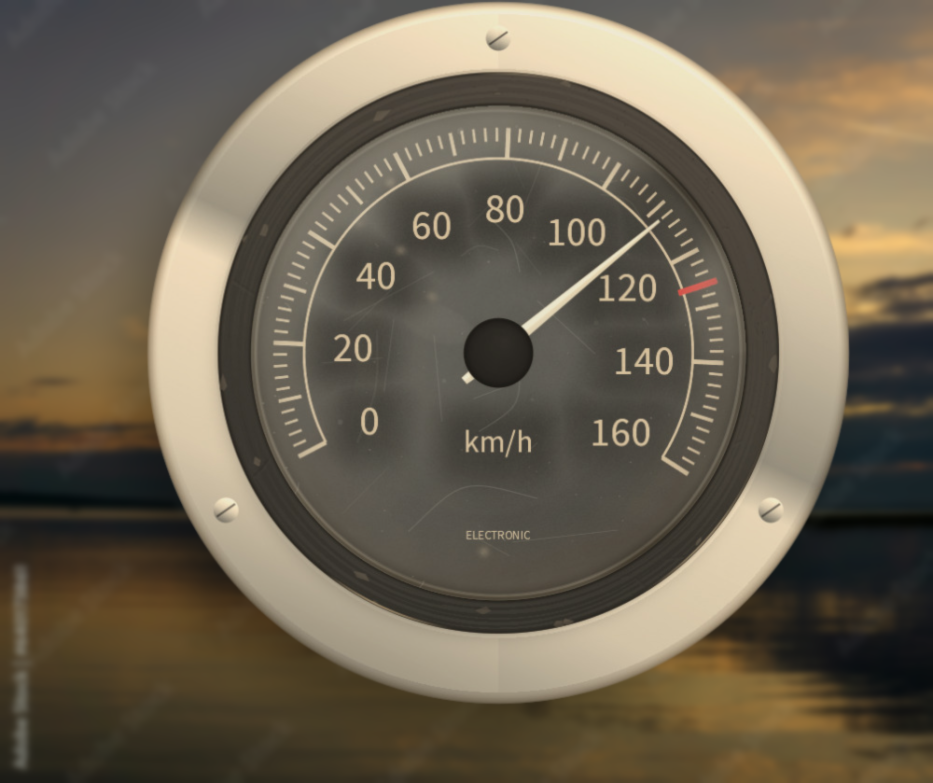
112 (km/h)
